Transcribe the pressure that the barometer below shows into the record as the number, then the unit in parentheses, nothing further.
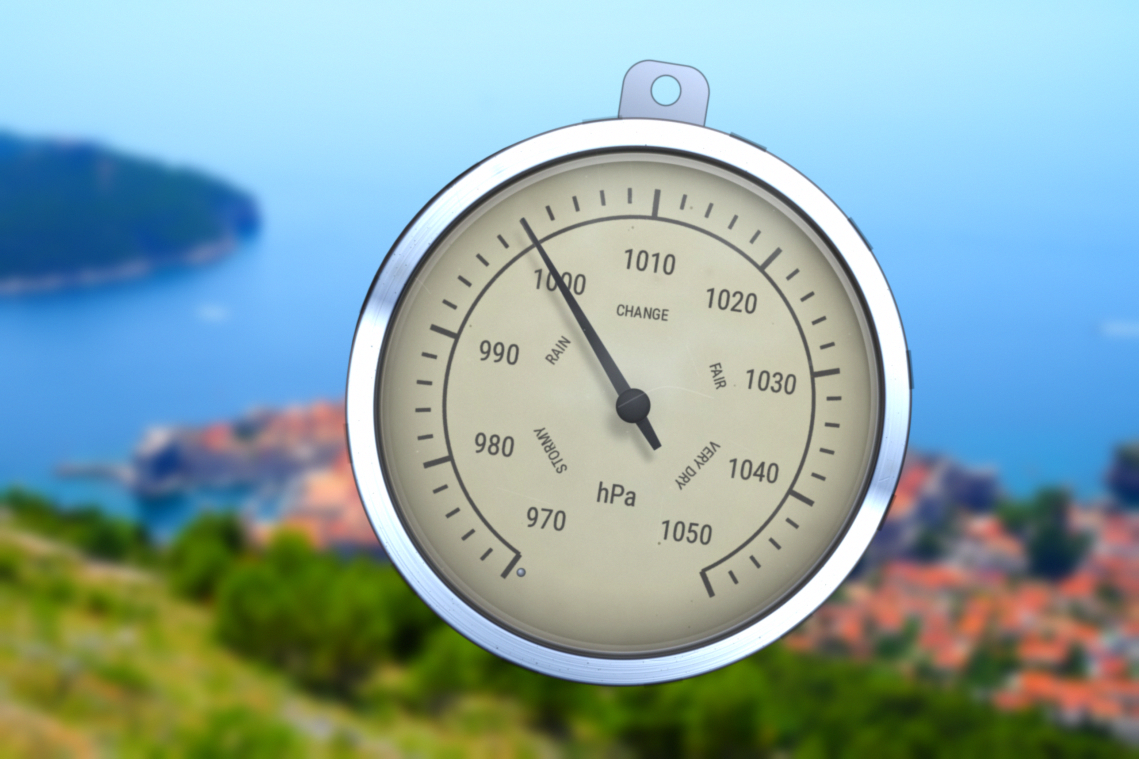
1000 (hPa)
